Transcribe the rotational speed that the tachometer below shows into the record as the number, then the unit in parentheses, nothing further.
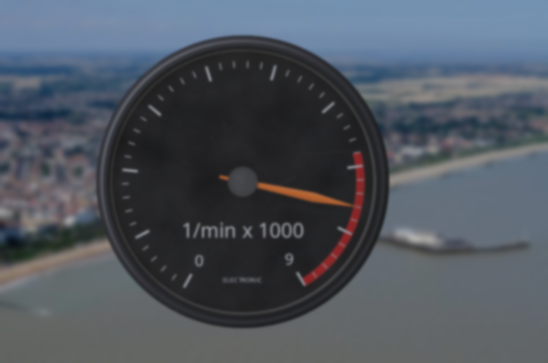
7600 (rpm)
